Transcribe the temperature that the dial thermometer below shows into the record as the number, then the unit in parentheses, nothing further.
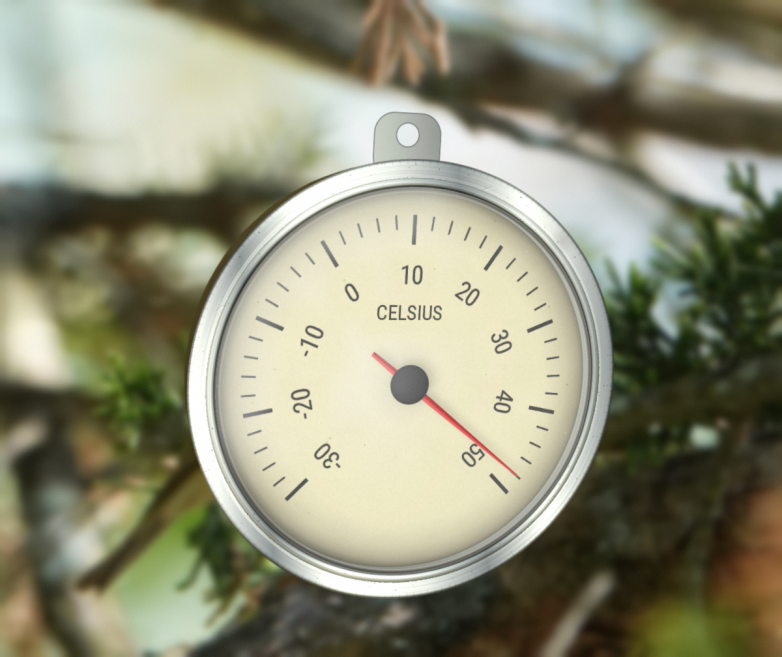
48 (°C)
